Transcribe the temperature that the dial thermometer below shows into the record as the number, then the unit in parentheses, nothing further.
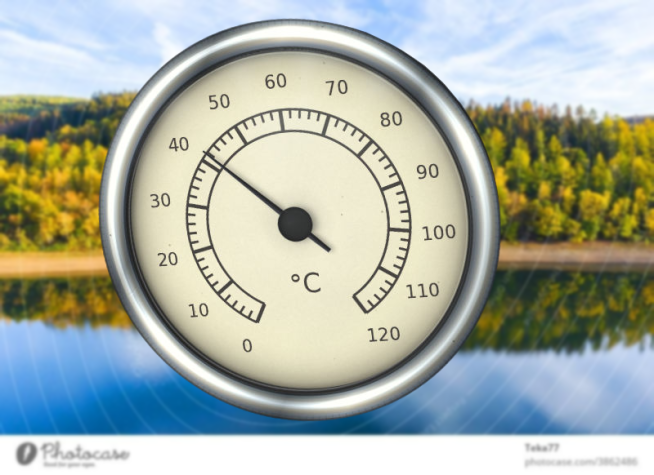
42 (°C)
